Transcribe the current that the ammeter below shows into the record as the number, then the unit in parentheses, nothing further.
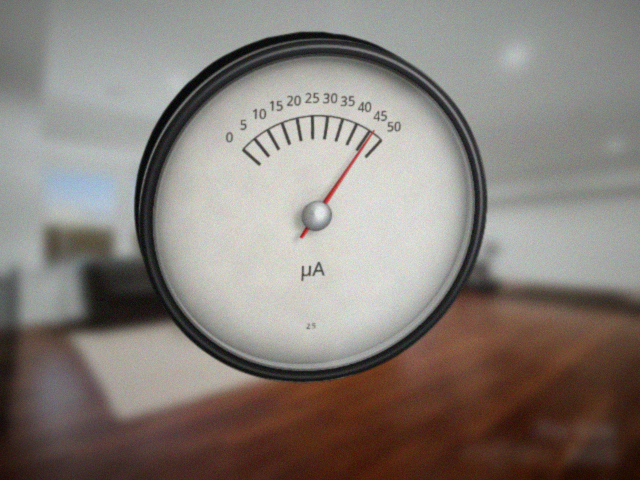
45 (µA)
